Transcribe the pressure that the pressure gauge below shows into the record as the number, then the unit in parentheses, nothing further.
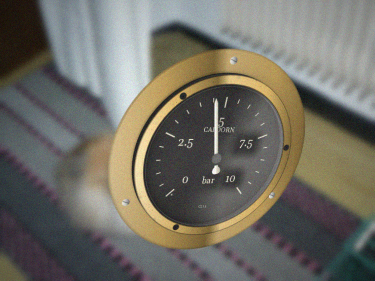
4.5 (bar)
